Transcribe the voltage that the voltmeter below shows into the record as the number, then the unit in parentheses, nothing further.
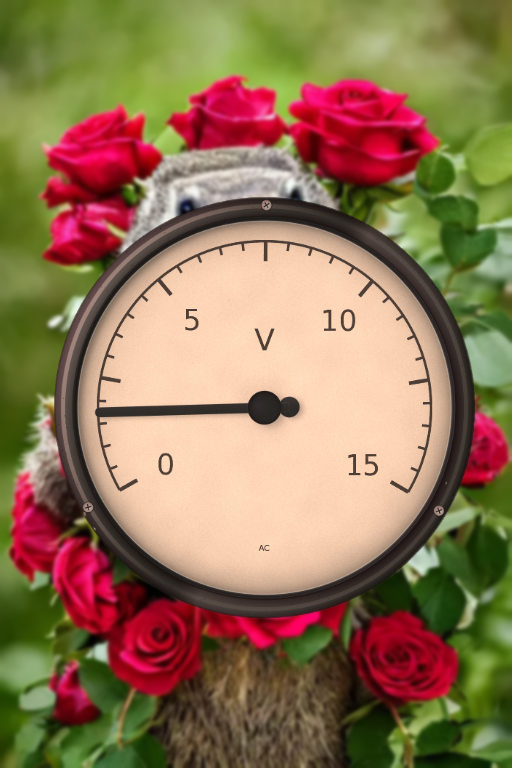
1.75 (V)
